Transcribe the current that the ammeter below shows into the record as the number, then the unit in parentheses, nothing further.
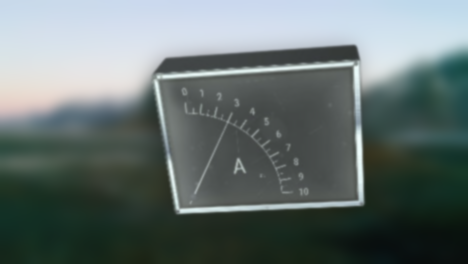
3 (A)
